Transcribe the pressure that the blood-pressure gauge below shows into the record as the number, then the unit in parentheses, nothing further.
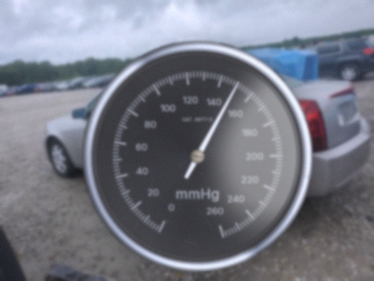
150 (mmHg)
